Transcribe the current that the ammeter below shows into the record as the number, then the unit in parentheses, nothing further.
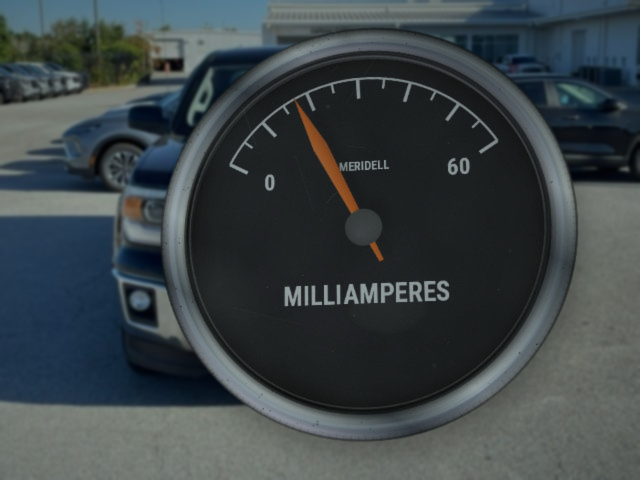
17.5 (mA)
